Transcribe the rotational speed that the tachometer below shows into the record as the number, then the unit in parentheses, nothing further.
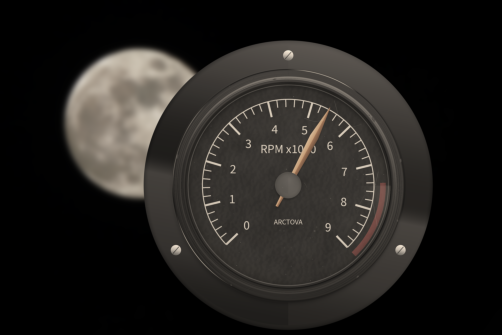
5400 (rpm)
